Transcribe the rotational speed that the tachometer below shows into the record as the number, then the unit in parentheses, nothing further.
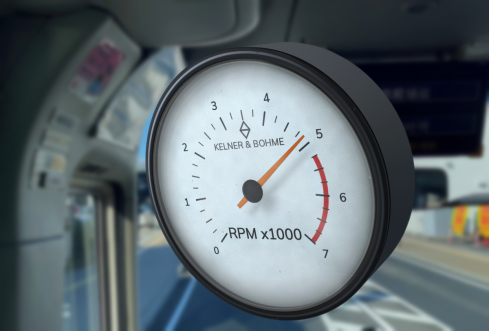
4875 (rpm)
